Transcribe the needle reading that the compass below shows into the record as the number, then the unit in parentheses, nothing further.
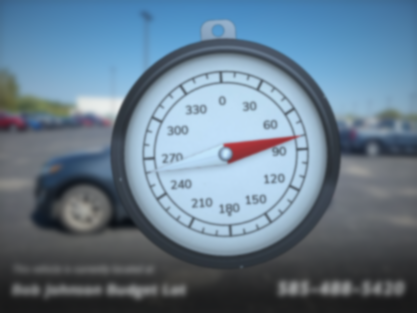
80 (°)
